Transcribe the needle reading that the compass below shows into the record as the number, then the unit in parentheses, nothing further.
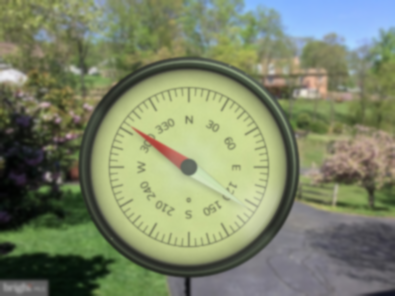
305 (°)
